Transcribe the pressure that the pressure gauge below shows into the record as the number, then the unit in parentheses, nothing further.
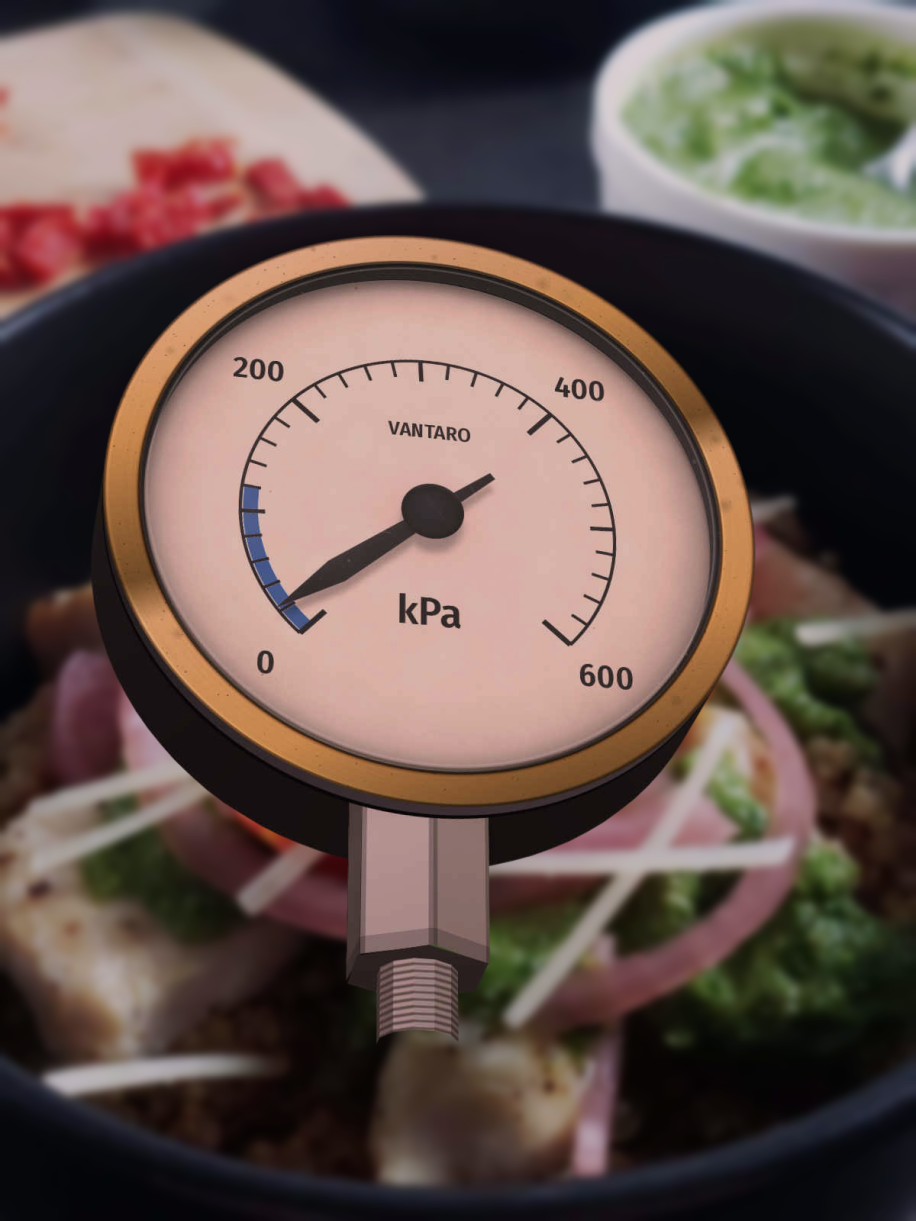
20 (kPa)
